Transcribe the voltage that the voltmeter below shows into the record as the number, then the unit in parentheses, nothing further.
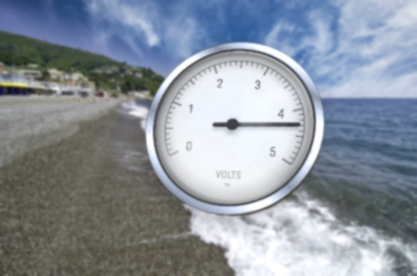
4.3 (V)
